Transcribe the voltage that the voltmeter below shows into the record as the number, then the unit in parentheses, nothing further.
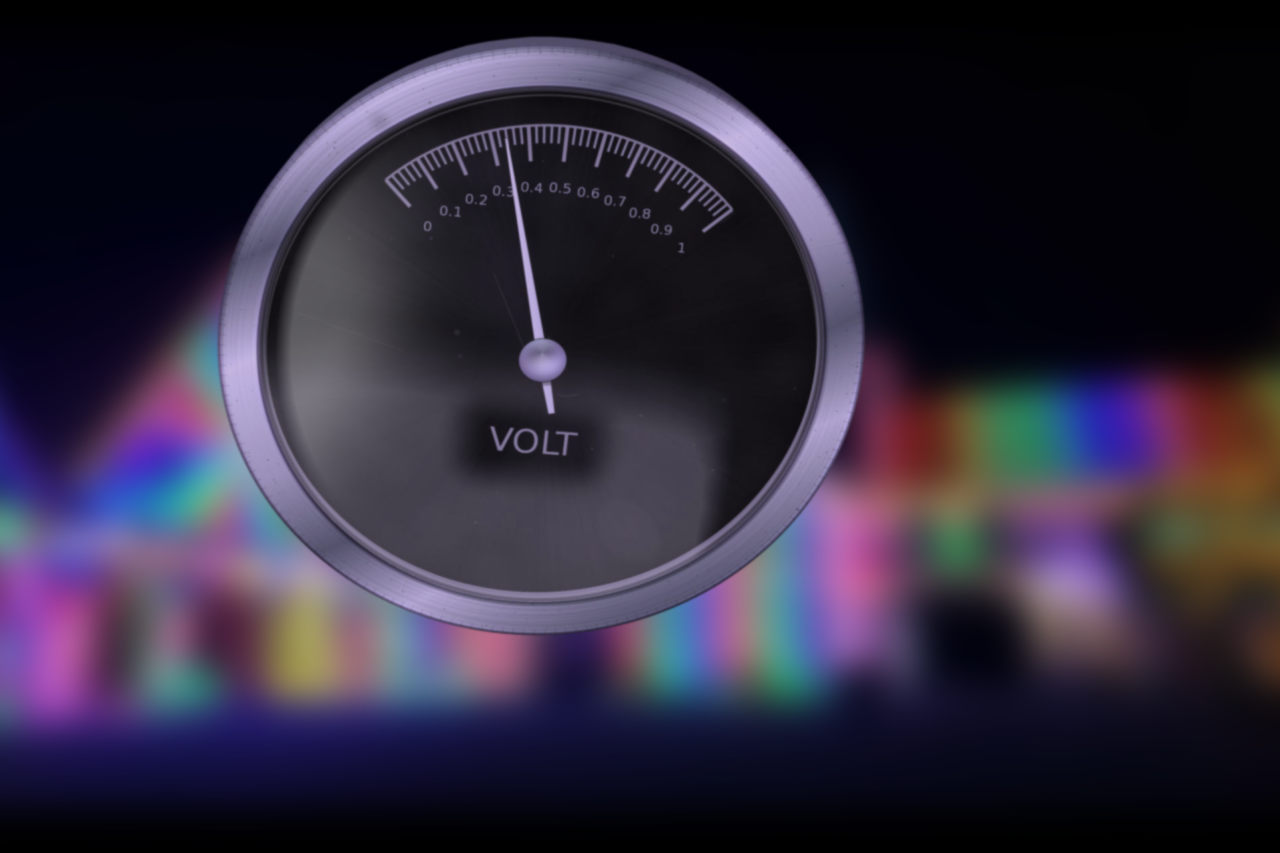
0.34 (V)
